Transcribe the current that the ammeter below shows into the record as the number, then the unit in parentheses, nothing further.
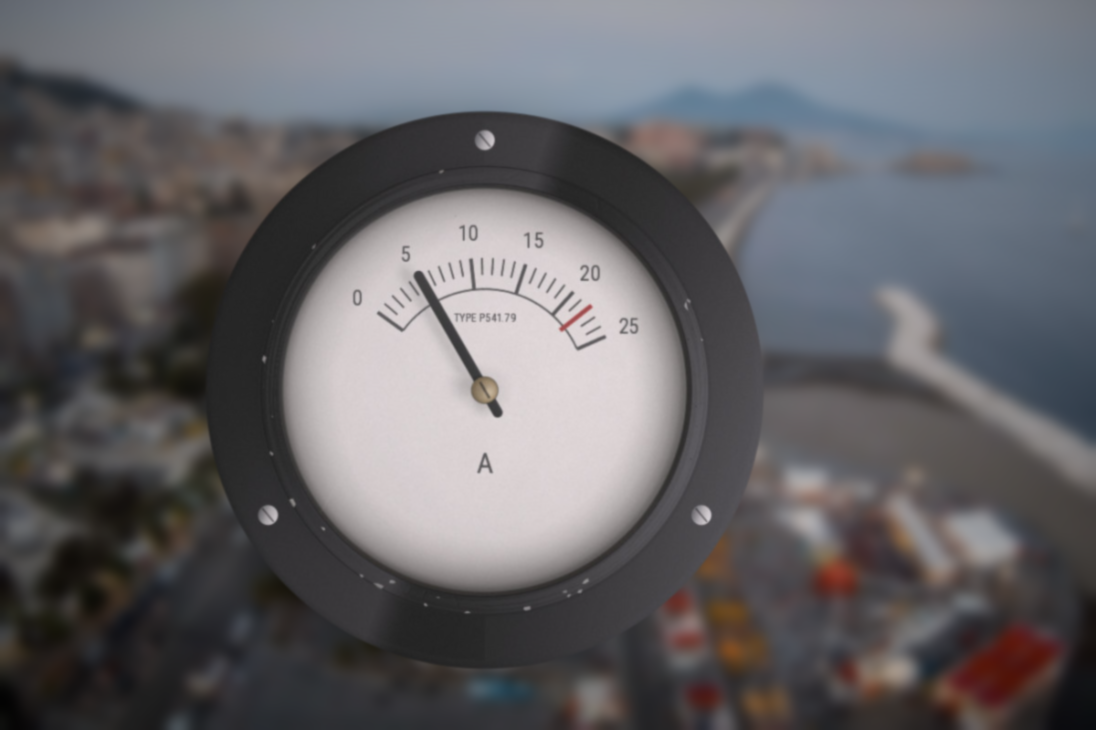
5 (A)
